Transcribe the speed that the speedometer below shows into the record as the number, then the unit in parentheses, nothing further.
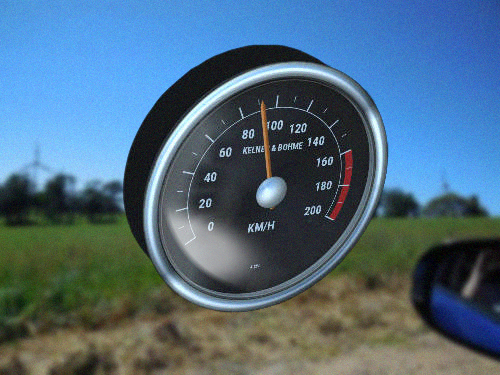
90 (km/h)
